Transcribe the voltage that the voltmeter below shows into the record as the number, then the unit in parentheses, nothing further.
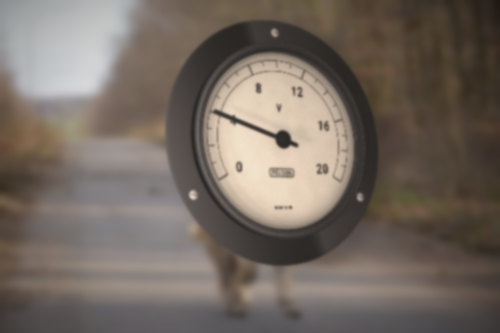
4 (V)
